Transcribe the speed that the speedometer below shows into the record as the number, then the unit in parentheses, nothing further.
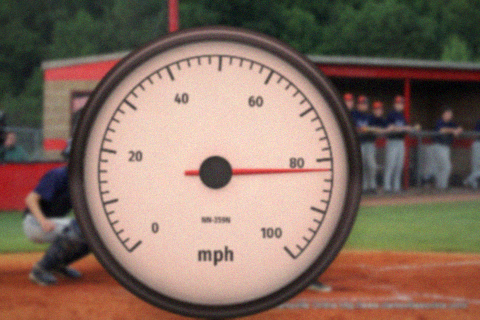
82 (mph)
